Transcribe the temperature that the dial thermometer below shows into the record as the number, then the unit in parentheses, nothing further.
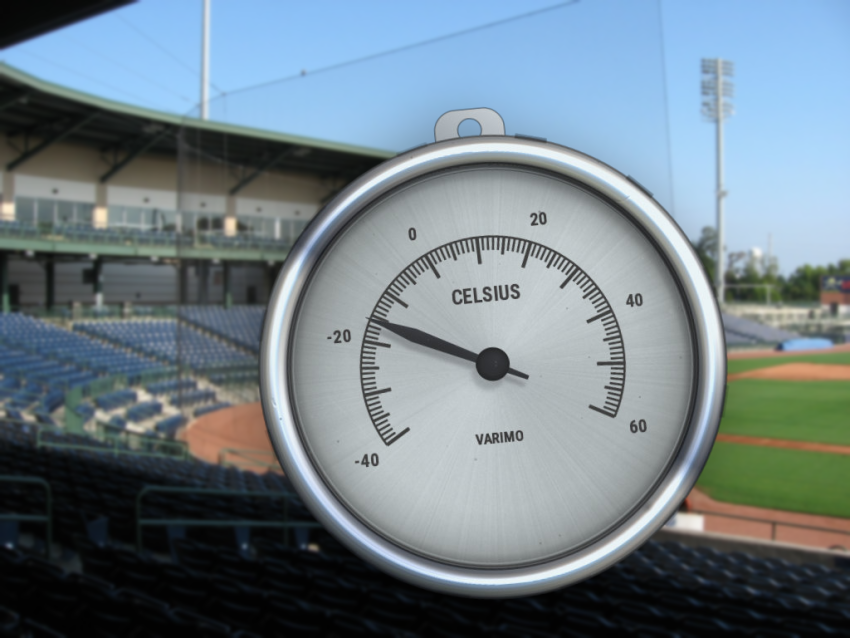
-16 (°C)
